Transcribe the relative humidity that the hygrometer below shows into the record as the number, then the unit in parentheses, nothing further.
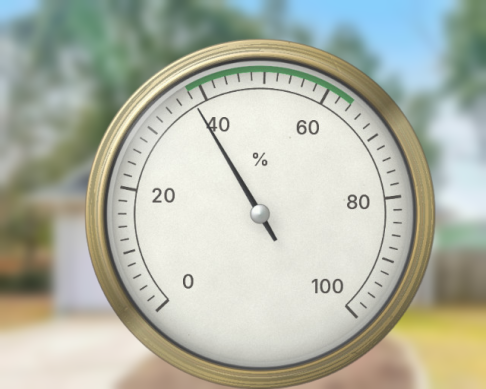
38 (%)
